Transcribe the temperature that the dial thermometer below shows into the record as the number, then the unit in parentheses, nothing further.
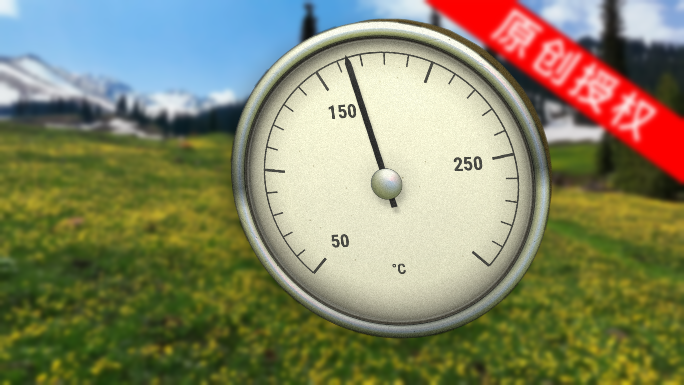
165 (°C)
